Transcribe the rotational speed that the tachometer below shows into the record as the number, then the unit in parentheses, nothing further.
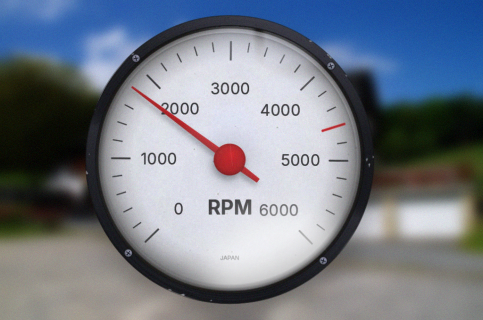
1800 (rpm)
